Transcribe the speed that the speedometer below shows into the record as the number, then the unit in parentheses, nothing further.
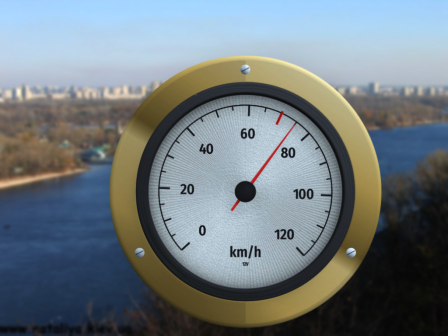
75 (km/h)
